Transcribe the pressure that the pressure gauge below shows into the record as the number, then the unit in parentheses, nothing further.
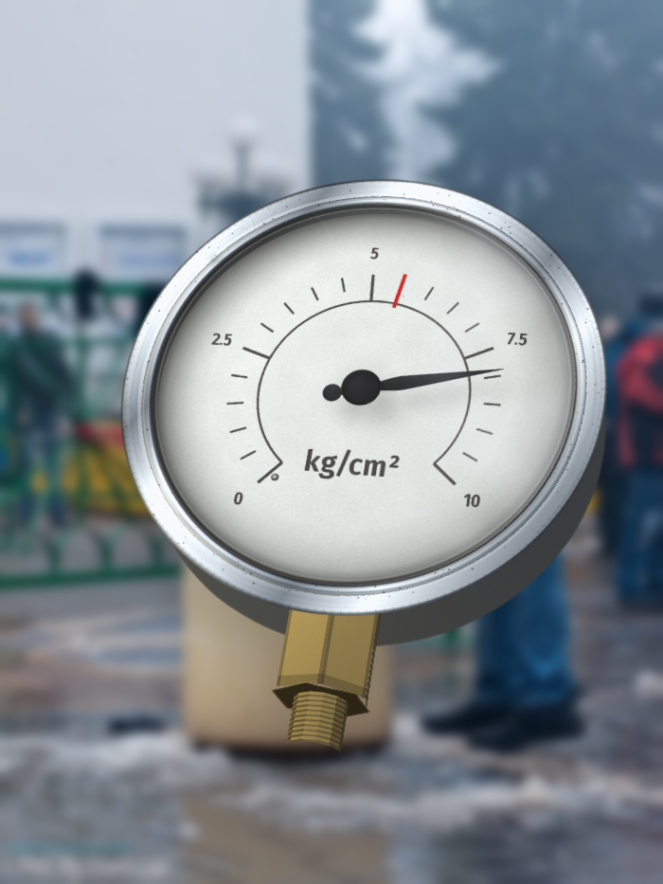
8 (kg/cm²)
